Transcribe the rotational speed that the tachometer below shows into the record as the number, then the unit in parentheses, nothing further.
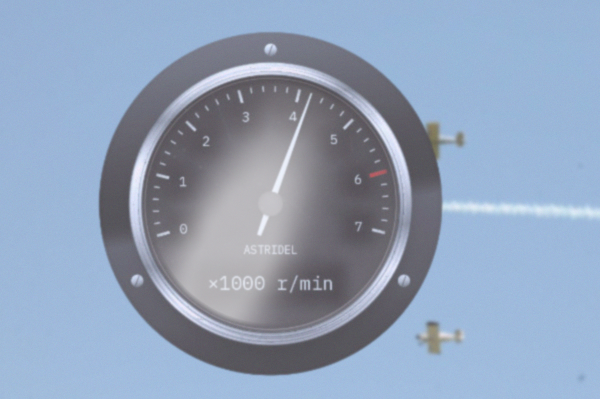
4200 (rpm)
